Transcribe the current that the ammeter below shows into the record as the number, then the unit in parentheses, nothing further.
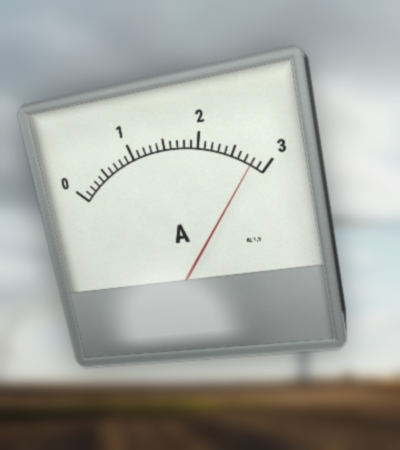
2.8 (A)
